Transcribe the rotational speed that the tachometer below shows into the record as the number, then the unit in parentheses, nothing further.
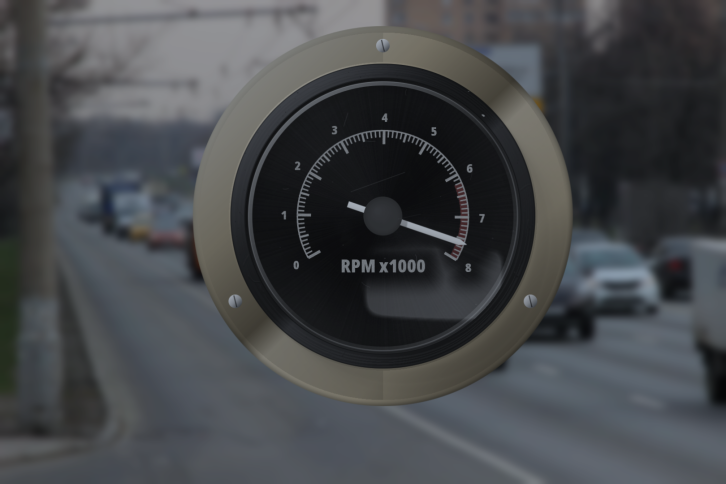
7600 (rpm)
